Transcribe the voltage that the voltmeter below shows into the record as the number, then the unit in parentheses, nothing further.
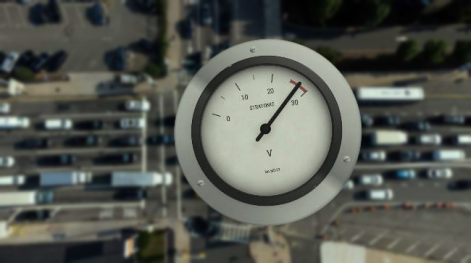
27.5 (V)
